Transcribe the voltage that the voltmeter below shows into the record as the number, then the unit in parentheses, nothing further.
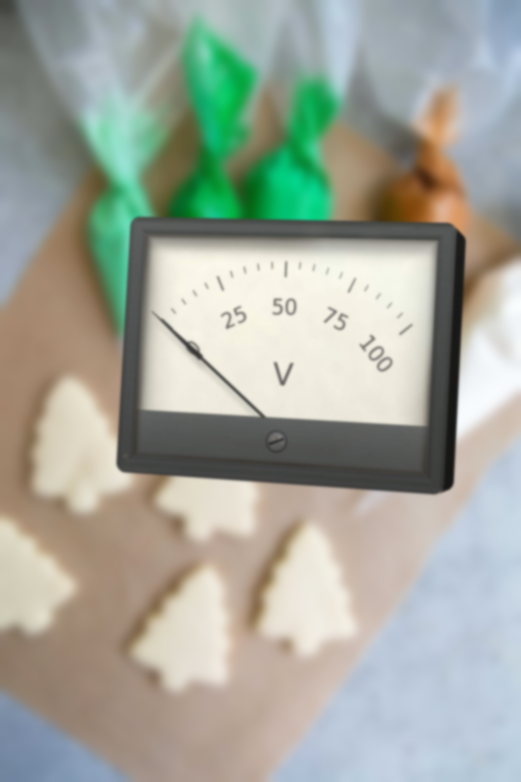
0 (V)
